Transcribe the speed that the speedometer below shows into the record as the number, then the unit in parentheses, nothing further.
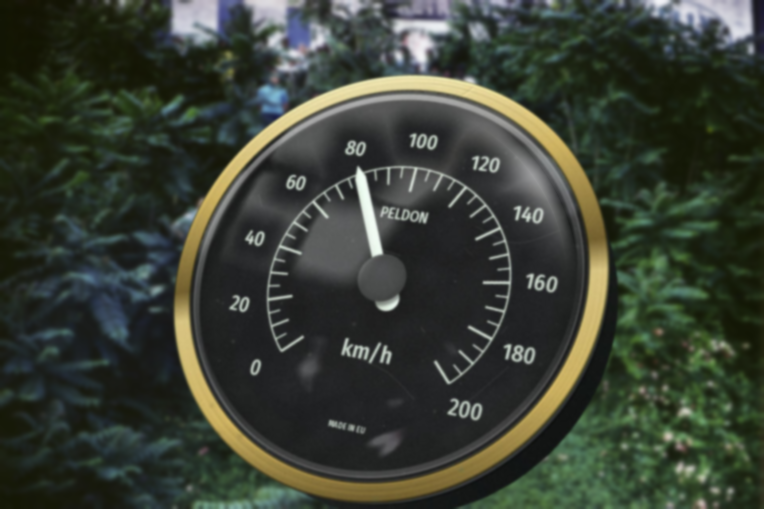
80 (km/h)
